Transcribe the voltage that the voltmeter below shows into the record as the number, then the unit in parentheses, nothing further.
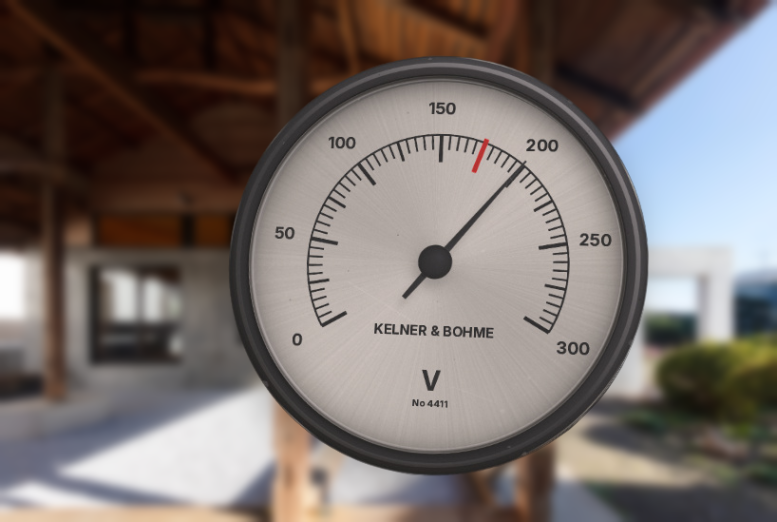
200 (V)
